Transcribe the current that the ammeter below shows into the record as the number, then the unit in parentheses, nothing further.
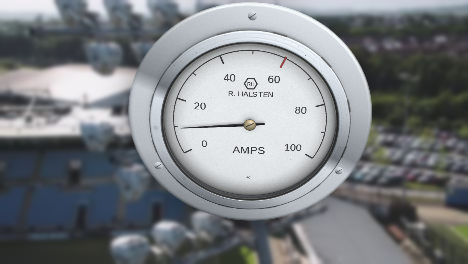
10 (A)
